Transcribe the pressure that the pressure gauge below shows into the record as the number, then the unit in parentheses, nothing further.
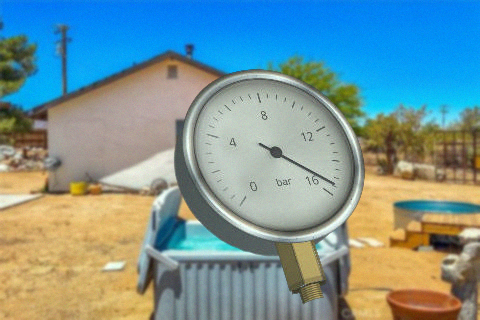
15.5 (bar)
